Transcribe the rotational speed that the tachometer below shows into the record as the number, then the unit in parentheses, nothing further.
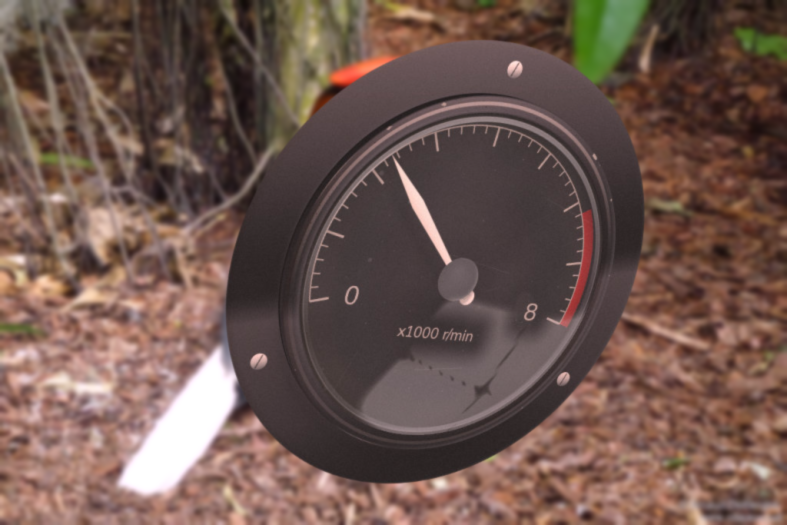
2300 (rpm)
